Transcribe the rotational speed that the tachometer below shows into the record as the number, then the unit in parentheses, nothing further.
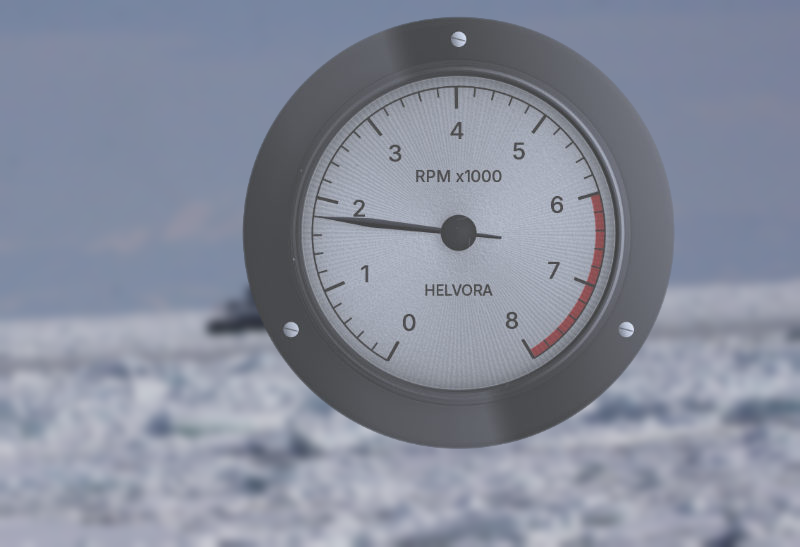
1800 (rpm)
